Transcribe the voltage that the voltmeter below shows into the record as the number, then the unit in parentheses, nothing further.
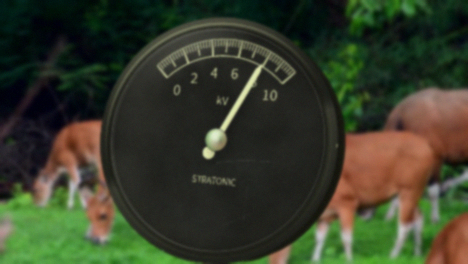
8 (kV)
